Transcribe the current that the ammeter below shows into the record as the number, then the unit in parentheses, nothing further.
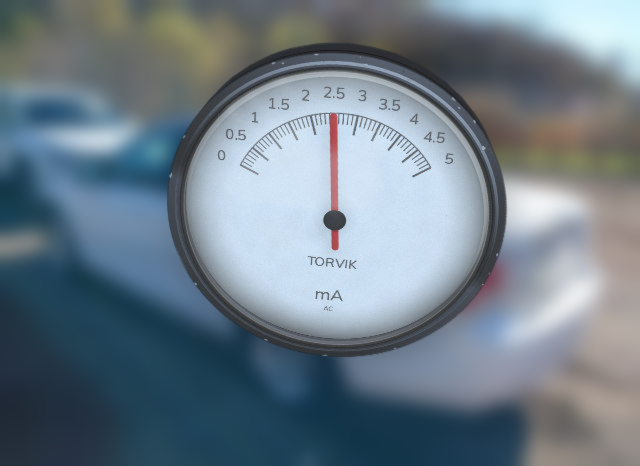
2.5 (mA)
